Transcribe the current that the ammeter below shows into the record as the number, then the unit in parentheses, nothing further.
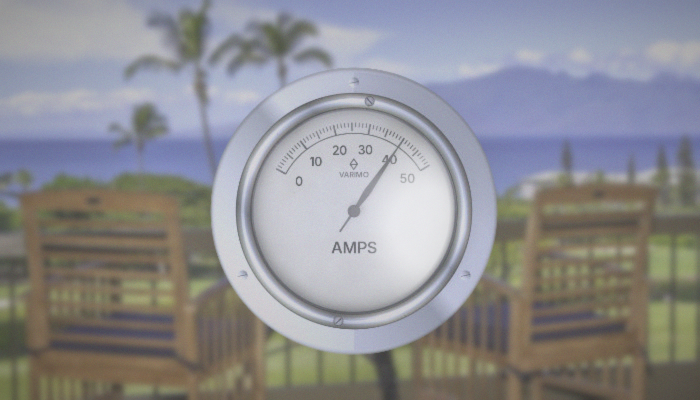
40 (A)
